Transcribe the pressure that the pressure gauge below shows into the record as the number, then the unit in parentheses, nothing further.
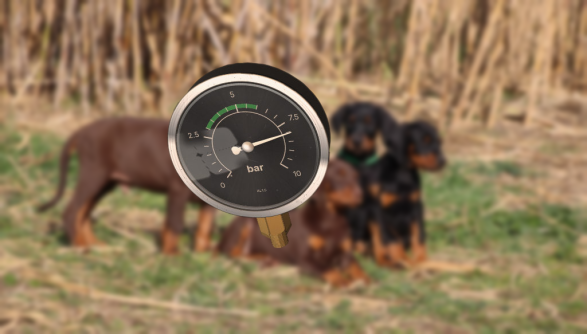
8 (bar)
